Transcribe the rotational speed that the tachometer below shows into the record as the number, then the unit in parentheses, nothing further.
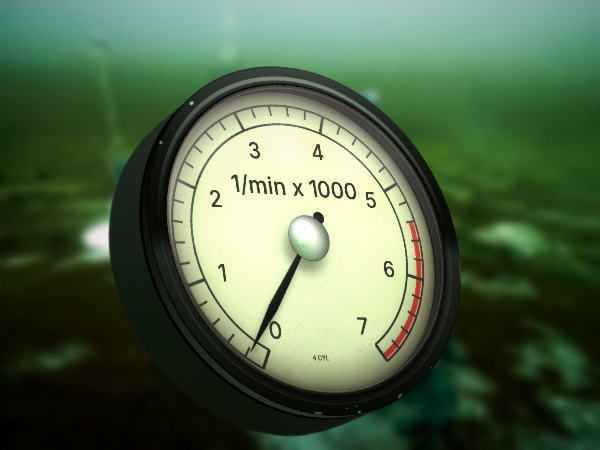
200 (rpm)
